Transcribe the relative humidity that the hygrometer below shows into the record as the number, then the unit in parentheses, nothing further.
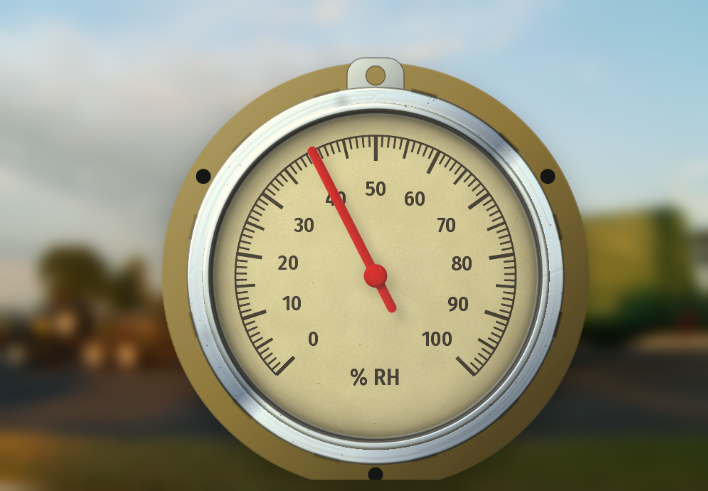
40 (%)
